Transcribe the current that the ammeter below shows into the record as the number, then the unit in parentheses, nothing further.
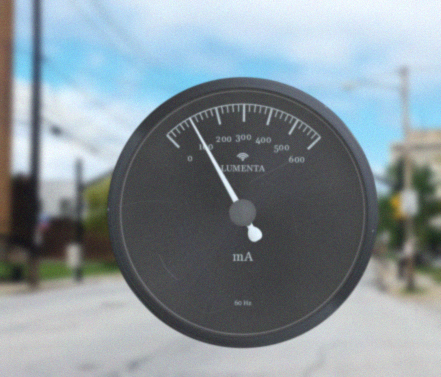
100 (mA)
